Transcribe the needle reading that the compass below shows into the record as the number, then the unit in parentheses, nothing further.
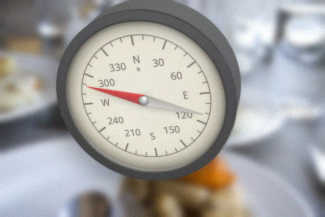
290 (°)
